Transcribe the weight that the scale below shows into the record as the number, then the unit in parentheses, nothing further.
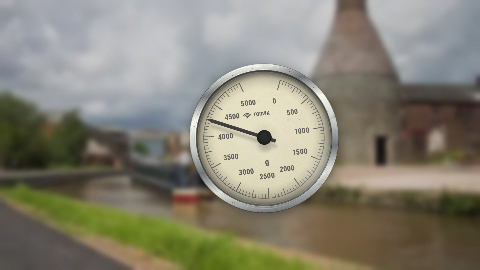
4250 (g)
